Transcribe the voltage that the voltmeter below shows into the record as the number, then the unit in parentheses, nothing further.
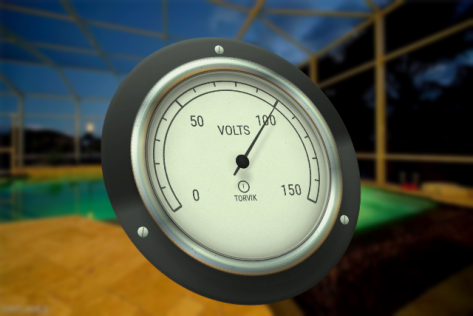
100 (V)
